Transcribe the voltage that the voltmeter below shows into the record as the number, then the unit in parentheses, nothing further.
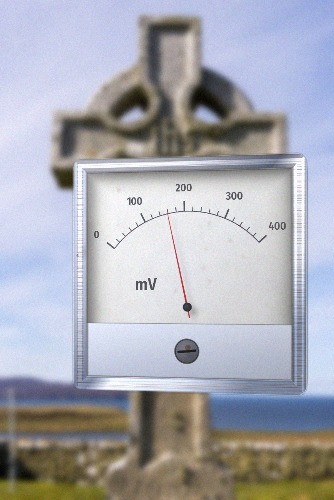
160 (mV)
